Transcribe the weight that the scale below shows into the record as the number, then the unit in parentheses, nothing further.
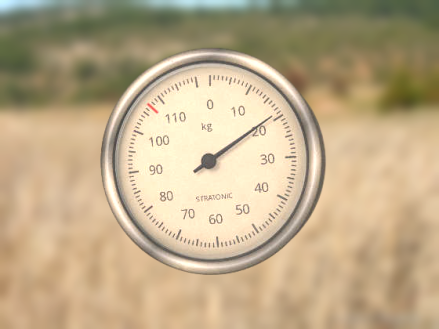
19 (kg)
